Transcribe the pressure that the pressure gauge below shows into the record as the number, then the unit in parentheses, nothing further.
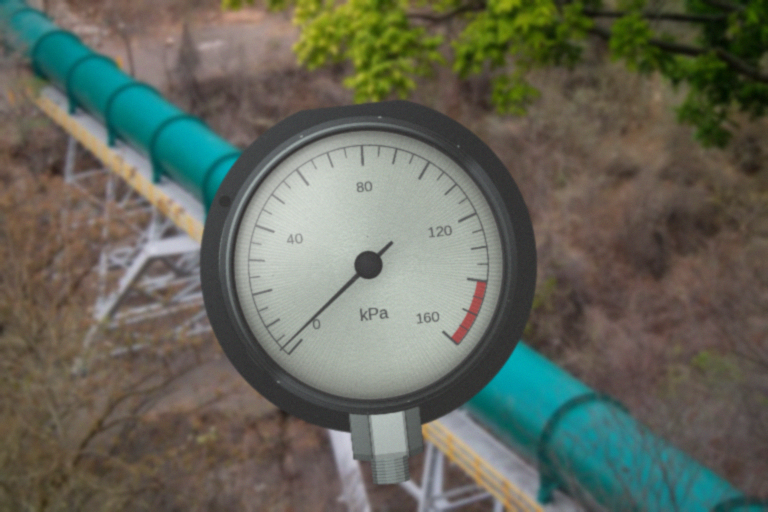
2.5 (kPa)
